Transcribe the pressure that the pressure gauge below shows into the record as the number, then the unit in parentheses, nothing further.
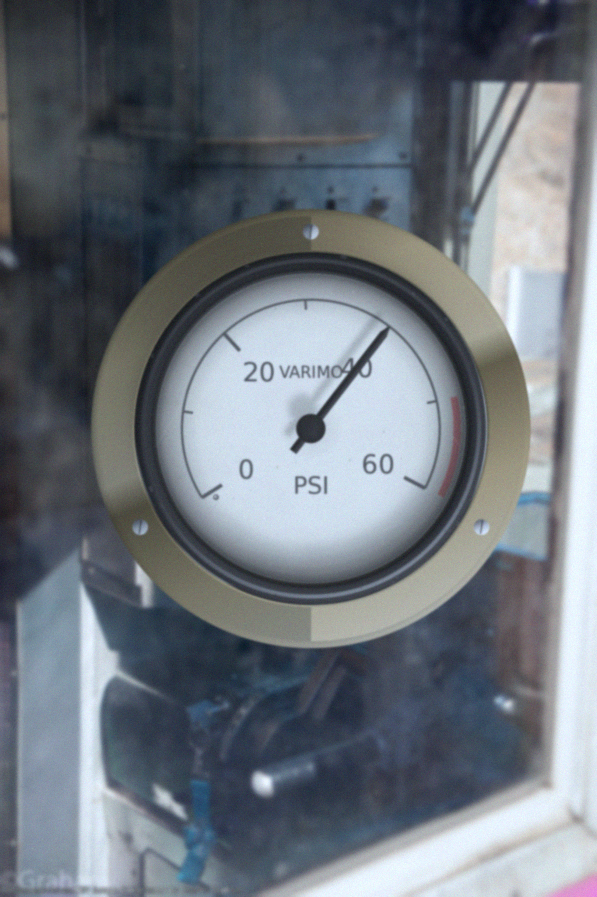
40 (psi)
